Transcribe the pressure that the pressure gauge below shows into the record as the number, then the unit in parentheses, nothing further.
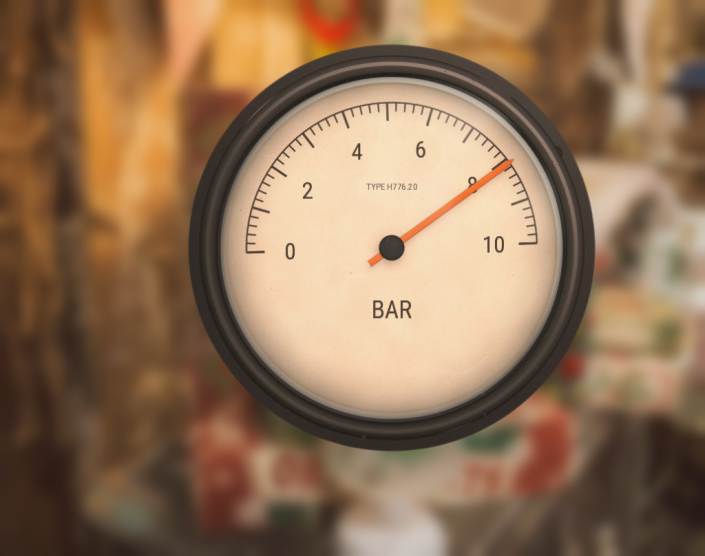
8.1 (bar)
